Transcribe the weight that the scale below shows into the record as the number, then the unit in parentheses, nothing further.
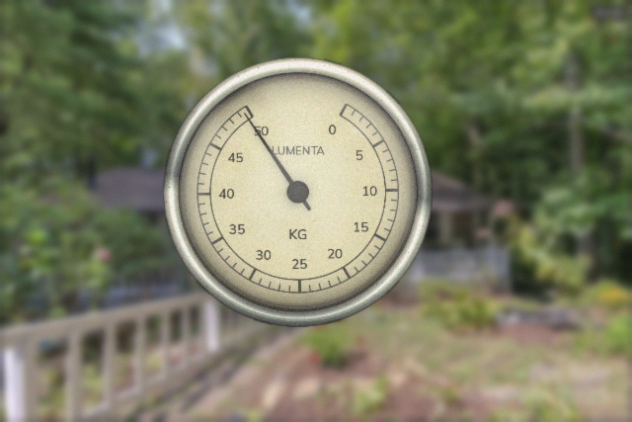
49.5 (kg)
